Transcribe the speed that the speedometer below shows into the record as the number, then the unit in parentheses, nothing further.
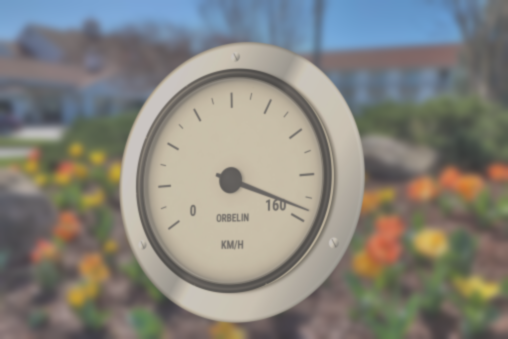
155 (km/h)
